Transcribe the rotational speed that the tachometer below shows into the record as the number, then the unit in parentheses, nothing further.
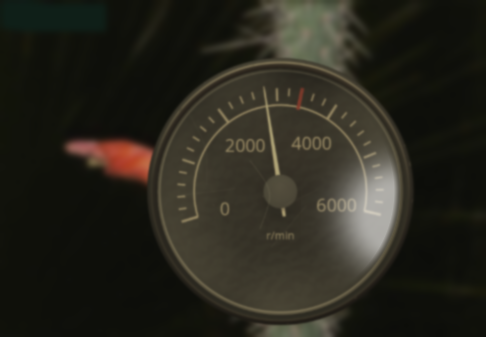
2800 (rpm)
